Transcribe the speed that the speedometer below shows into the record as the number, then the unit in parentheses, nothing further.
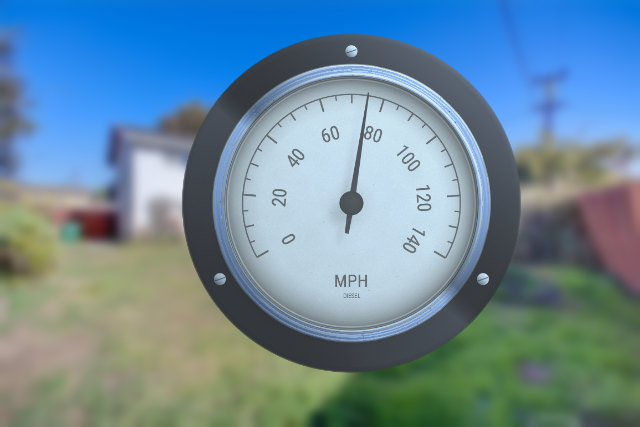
75 (mph)
